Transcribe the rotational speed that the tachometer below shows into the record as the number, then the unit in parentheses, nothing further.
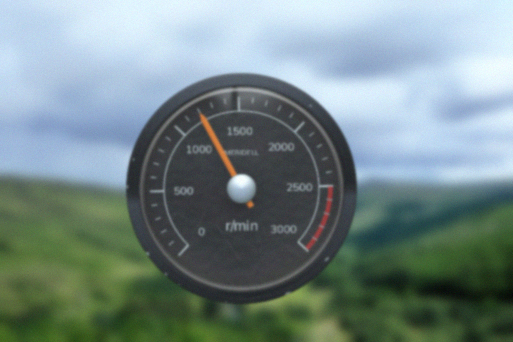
1200 (rpm)
